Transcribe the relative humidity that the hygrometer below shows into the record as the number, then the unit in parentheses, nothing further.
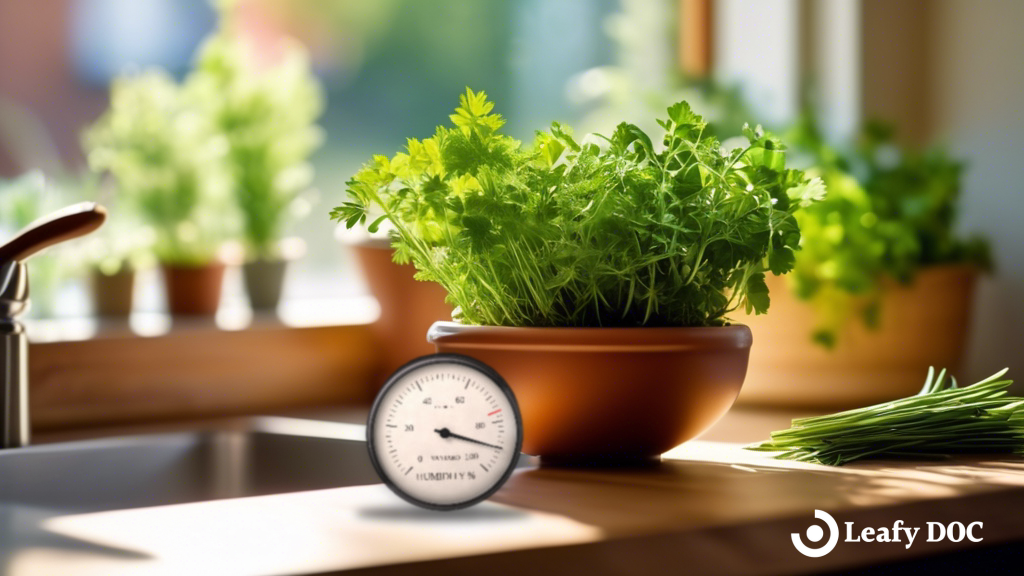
90 (%)
